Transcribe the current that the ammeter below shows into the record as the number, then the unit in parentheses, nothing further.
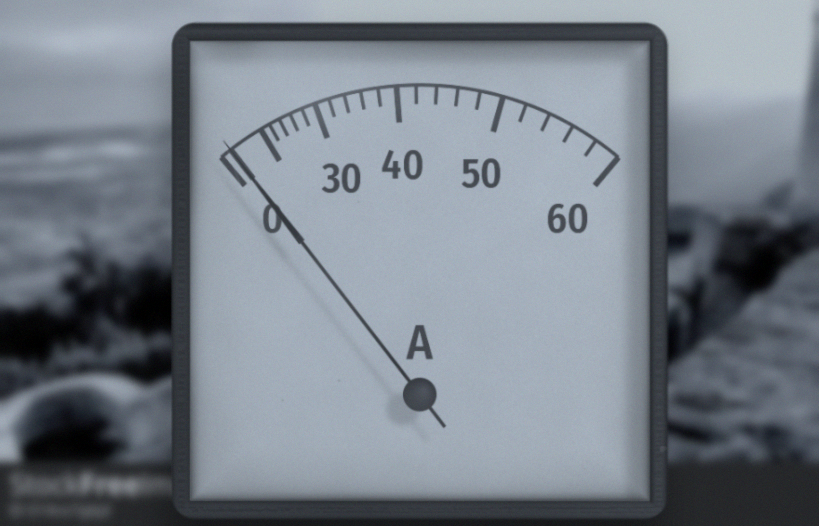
10 (A)
